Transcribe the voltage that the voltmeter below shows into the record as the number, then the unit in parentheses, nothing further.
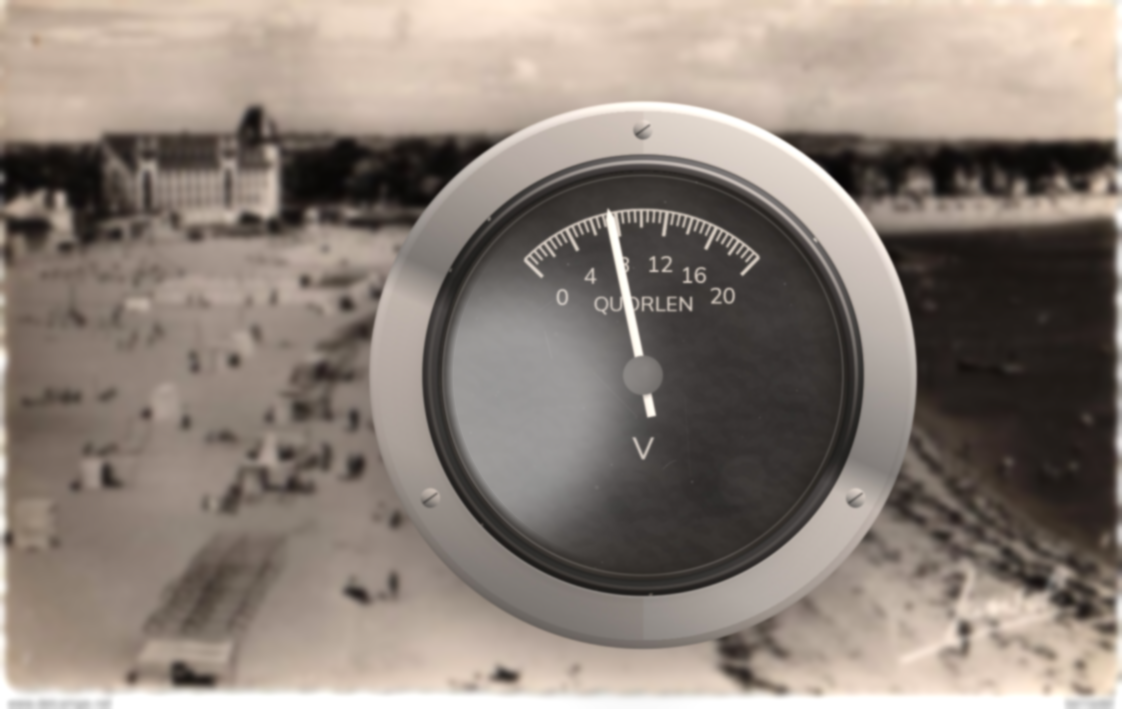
7.5 (V)
